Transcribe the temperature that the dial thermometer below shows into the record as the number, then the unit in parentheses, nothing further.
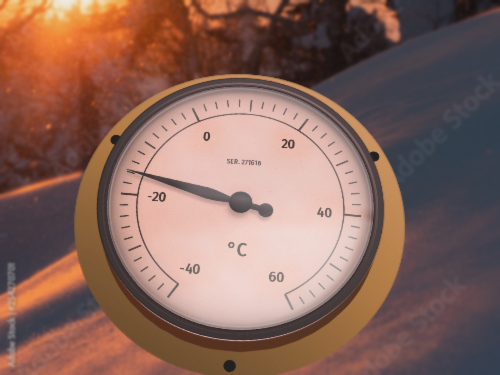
-16 (°C)
